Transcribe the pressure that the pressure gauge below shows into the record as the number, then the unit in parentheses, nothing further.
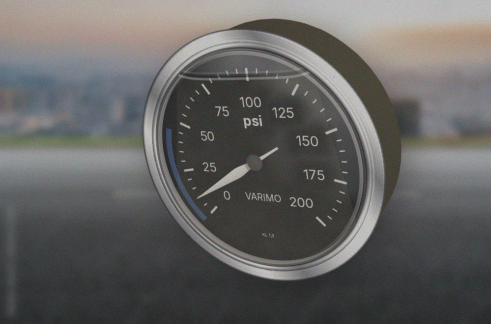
10 (psi)
